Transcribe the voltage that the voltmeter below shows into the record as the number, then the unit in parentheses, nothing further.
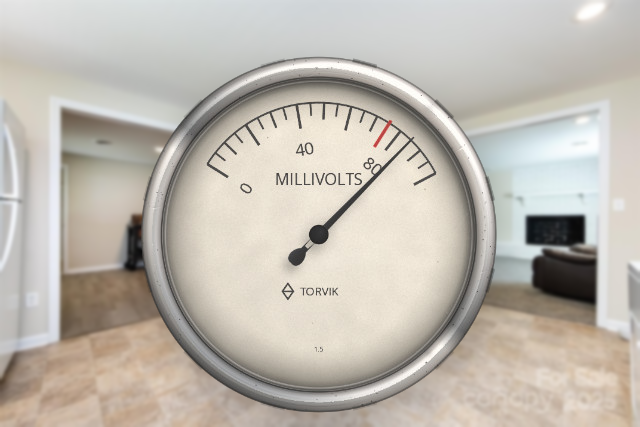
85 (mV)
